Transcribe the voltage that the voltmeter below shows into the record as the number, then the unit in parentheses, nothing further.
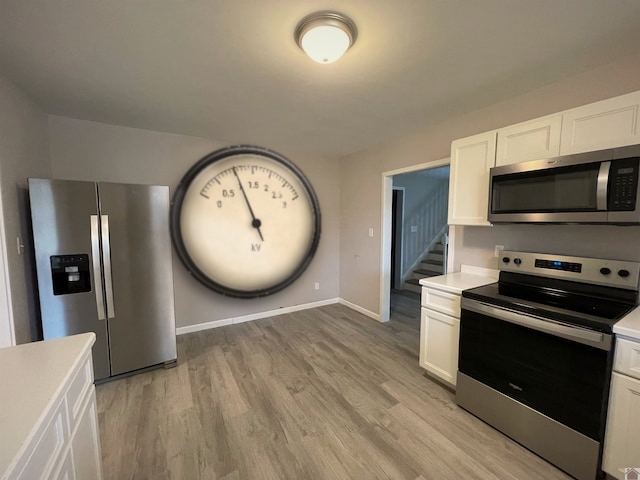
1 (kV)
